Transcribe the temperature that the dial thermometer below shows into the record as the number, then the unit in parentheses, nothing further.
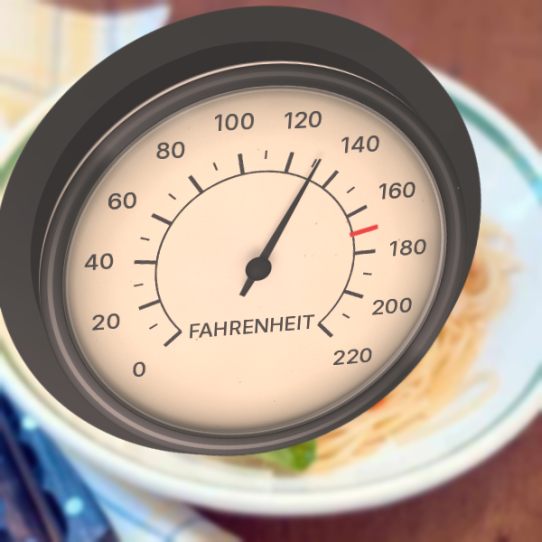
130 (°F)
